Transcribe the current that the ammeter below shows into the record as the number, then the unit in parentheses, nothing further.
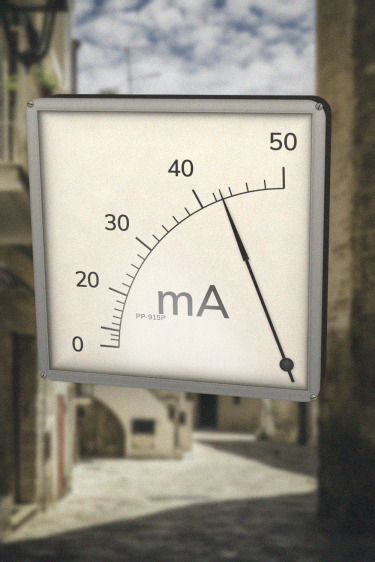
43 (mA)
